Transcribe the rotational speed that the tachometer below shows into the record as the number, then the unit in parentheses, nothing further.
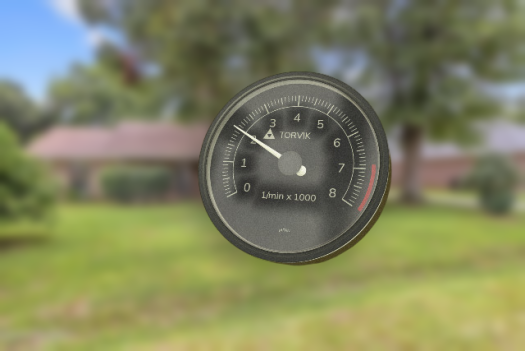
2000 (rpm)
